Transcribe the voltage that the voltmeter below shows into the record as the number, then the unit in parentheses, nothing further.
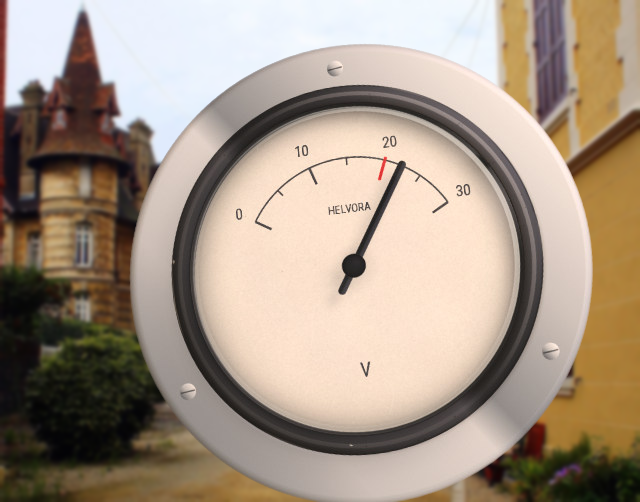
22.5 (V)
